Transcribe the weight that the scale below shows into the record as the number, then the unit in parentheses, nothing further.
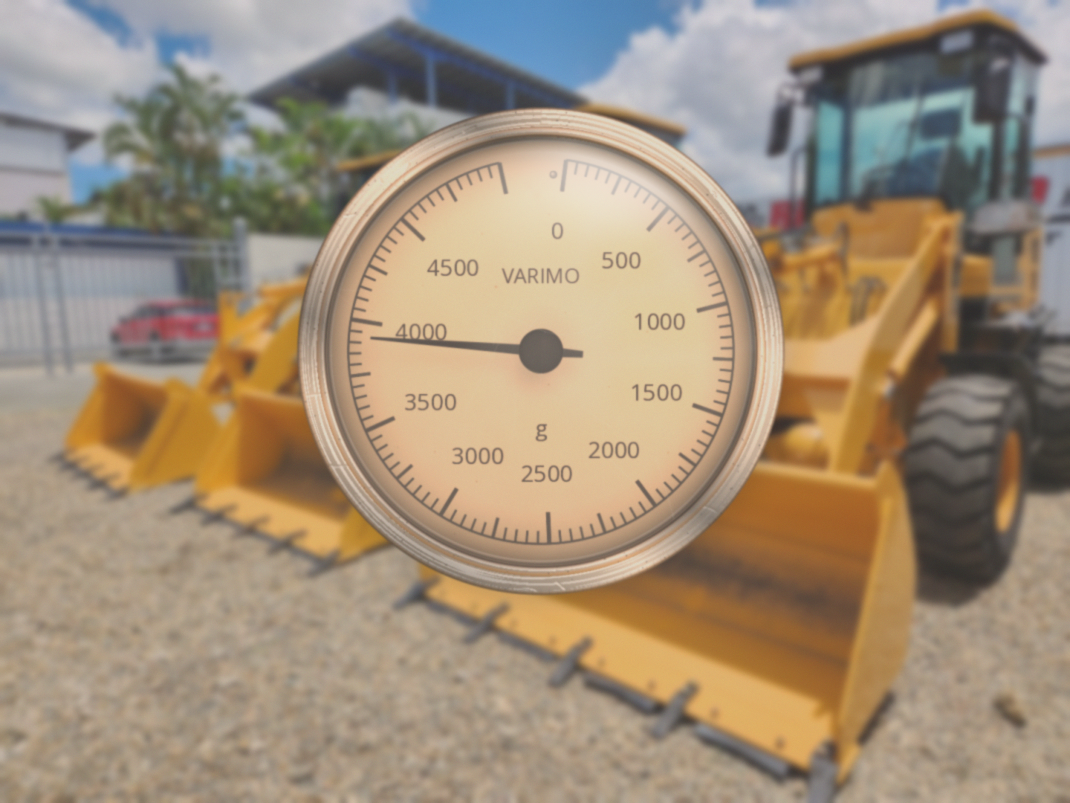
3925 (g)
